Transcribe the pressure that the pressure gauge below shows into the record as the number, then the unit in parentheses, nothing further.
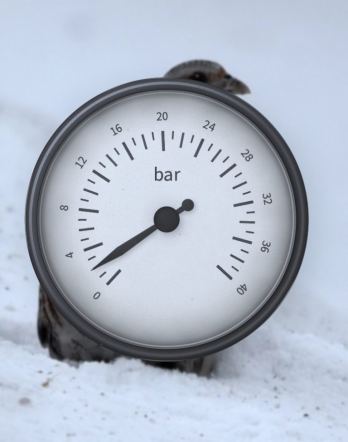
2 (bar)
